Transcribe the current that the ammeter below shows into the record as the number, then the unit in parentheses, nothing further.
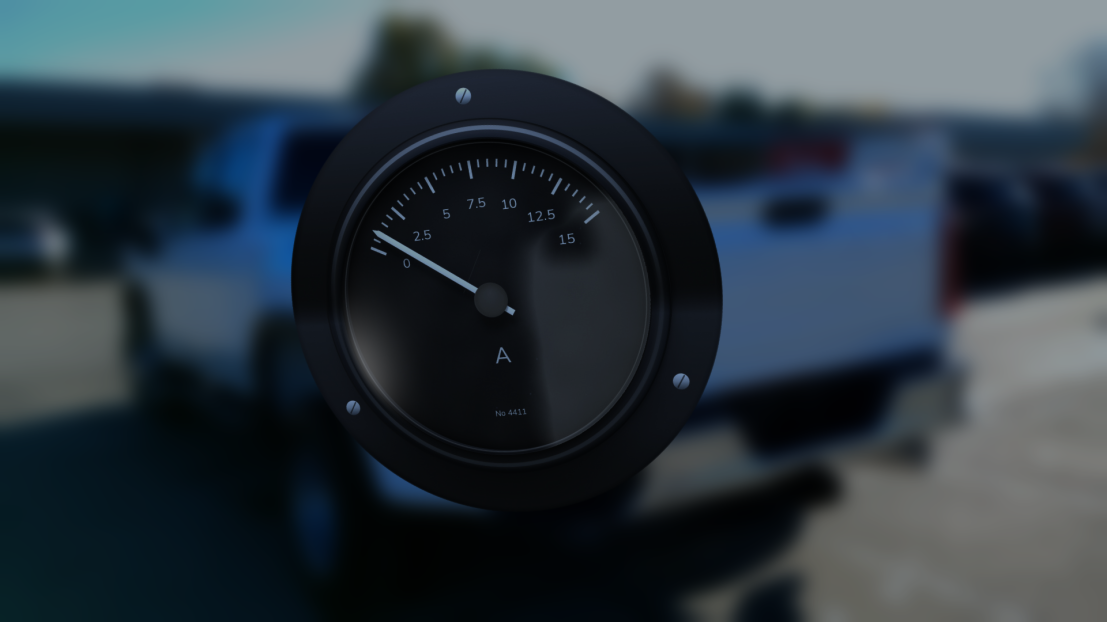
1 (A)
